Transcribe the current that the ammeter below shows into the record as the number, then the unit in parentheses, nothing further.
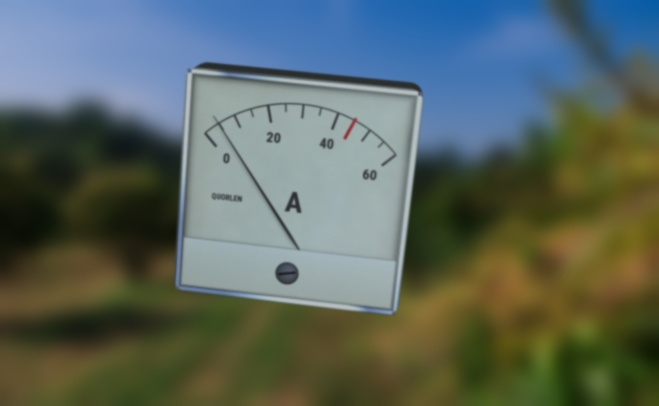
5 (A)
